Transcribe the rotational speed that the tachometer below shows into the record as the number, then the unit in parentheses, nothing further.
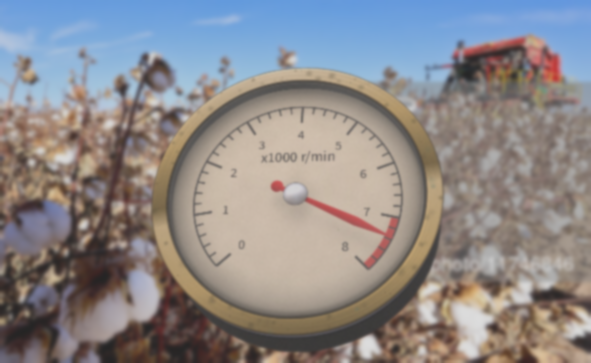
7400 (rpm)
